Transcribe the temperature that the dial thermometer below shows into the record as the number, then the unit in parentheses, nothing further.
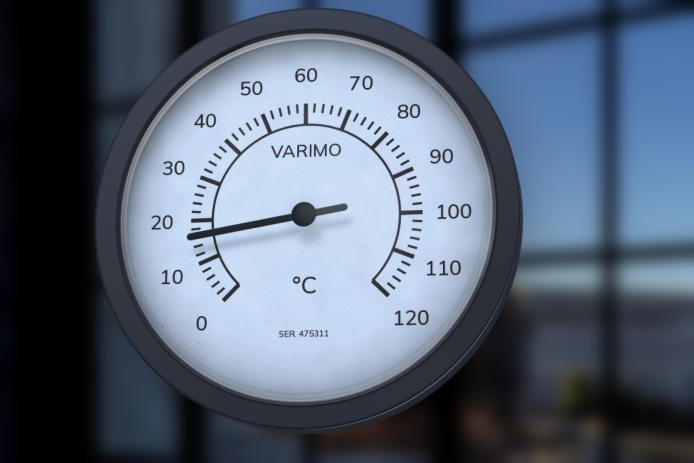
16 (°C)
